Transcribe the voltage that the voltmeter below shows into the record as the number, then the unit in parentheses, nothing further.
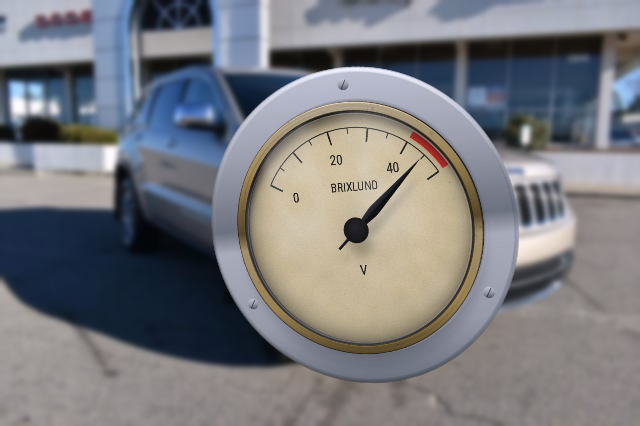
45 (V)
